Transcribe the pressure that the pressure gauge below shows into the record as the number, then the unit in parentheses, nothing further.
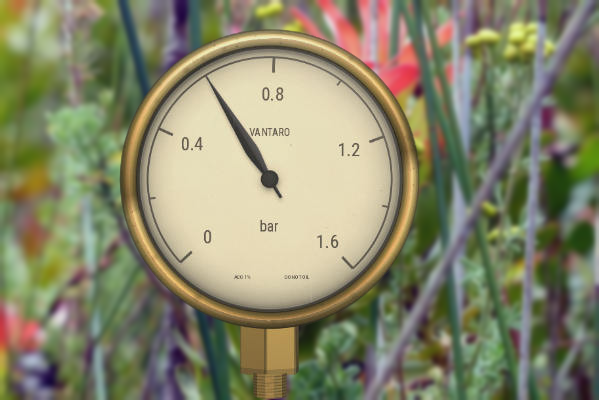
0.6 (bar)
